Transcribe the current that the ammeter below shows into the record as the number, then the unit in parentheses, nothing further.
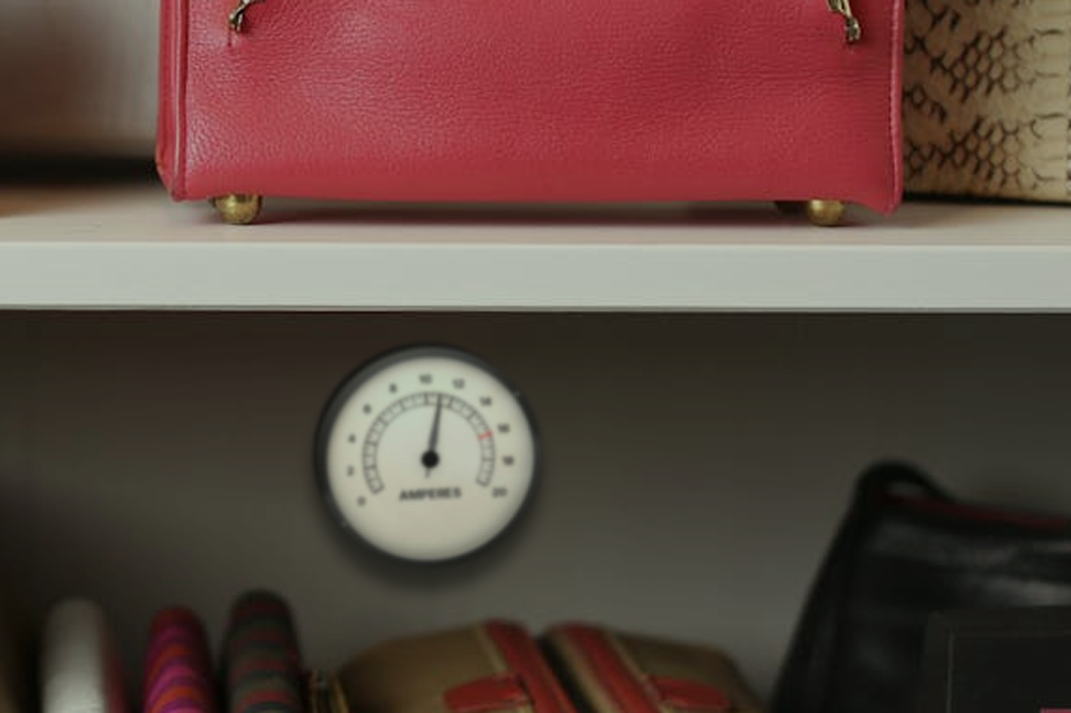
11 (A)
